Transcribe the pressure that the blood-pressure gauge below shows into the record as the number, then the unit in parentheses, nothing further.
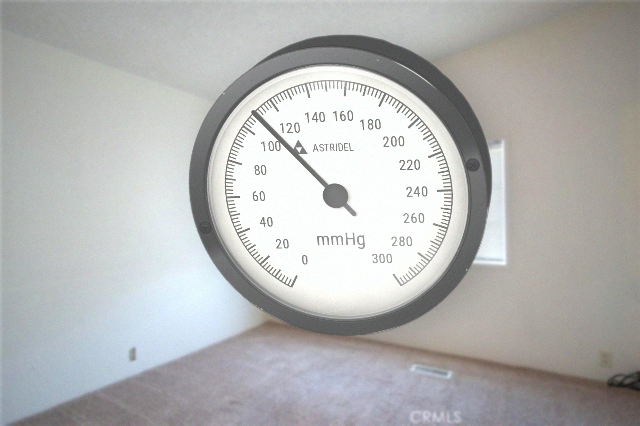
110 (mmHg)
